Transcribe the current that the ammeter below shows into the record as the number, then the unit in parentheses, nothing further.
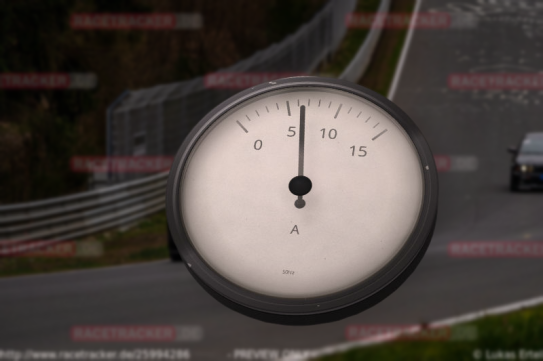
6.5 (A)
